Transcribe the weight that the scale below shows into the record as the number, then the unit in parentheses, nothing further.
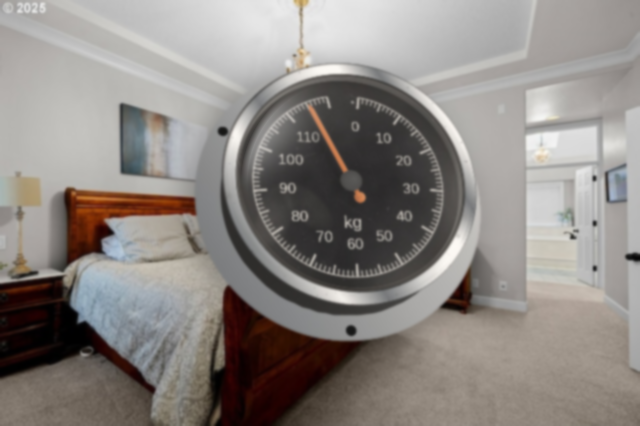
115 (kg)
